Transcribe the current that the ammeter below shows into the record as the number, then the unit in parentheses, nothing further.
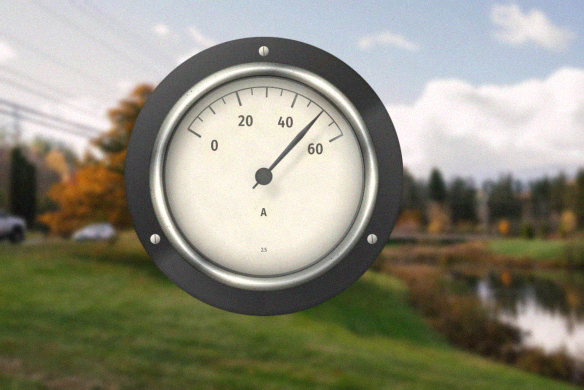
50 (A)
